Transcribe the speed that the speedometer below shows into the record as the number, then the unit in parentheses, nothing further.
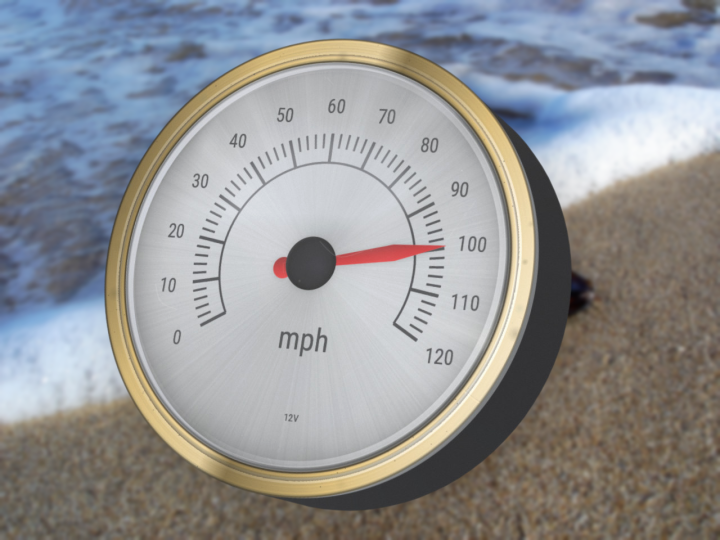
100 (mph)
